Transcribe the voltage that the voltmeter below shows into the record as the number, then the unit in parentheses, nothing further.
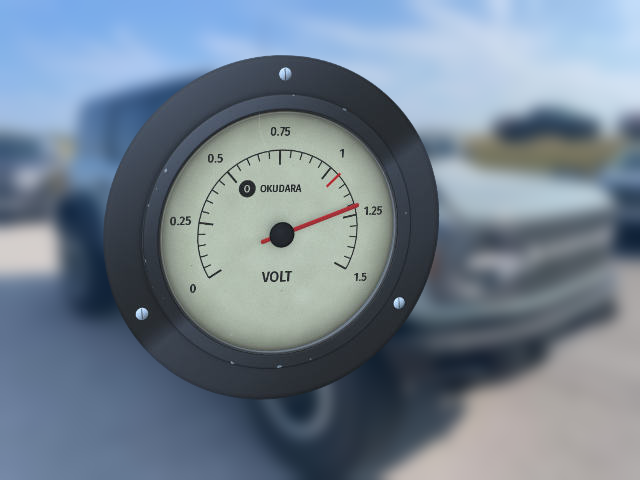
1.2 (V)
